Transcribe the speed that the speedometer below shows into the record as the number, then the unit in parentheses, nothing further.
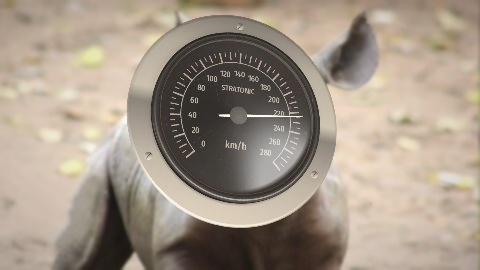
225 (km/h)
